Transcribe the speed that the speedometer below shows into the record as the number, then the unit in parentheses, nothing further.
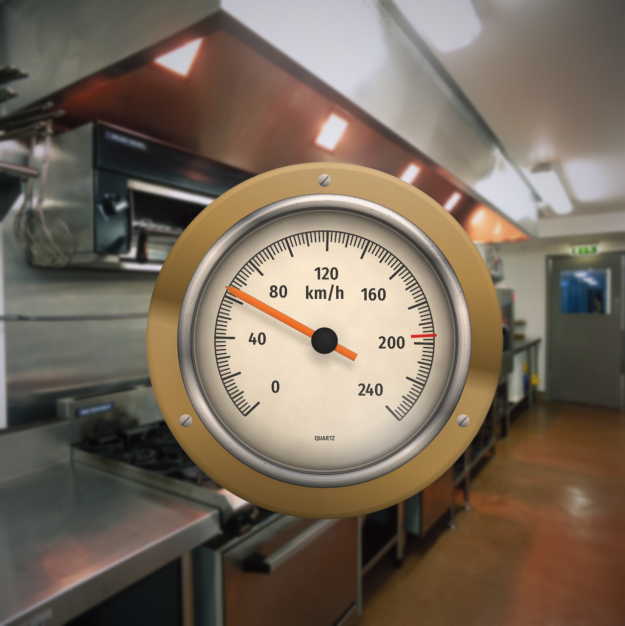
64 (km/h)
